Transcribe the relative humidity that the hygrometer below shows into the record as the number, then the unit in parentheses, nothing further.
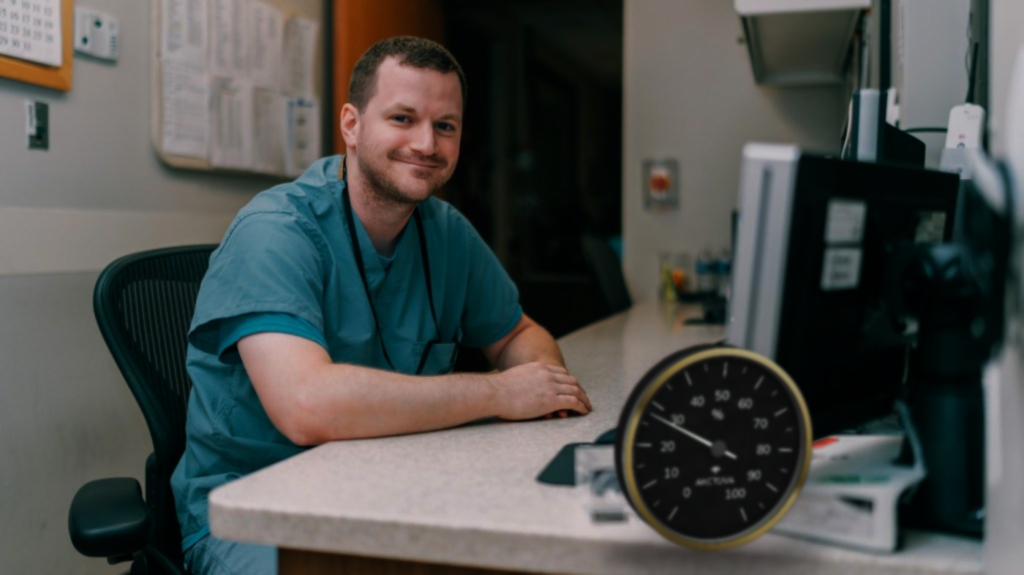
27.5 (%)
